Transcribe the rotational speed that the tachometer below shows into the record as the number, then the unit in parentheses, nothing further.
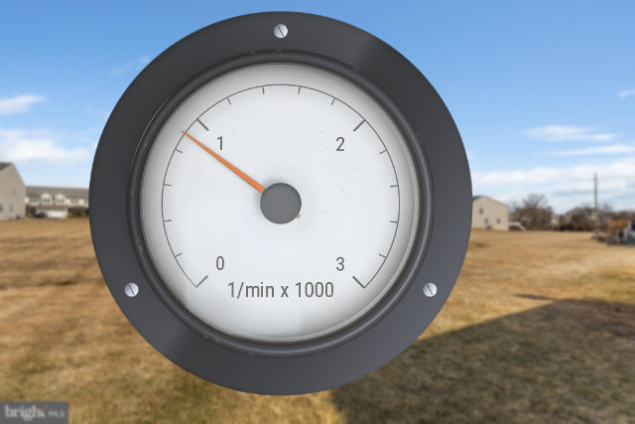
900 (rpm)
